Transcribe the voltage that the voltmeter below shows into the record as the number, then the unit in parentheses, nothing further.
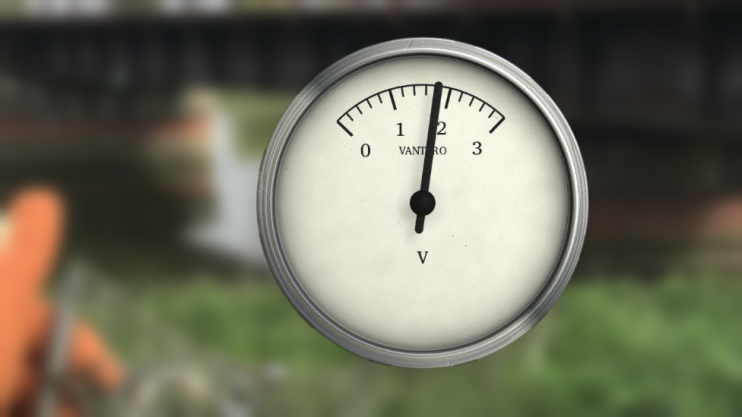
1.8 (V)
